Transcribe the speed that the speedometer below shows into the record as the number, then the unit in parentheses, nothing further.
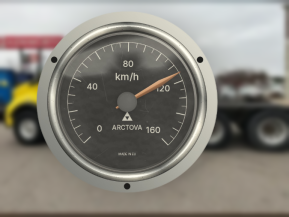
115 (km/h)
